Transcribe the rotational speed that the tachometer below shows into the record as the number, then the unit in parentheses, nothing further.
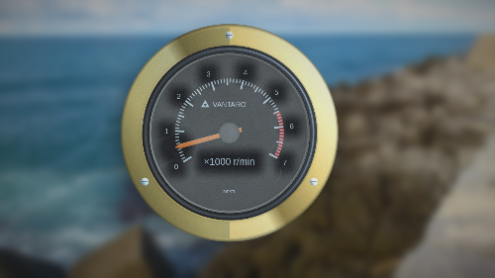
500 (rpm)
